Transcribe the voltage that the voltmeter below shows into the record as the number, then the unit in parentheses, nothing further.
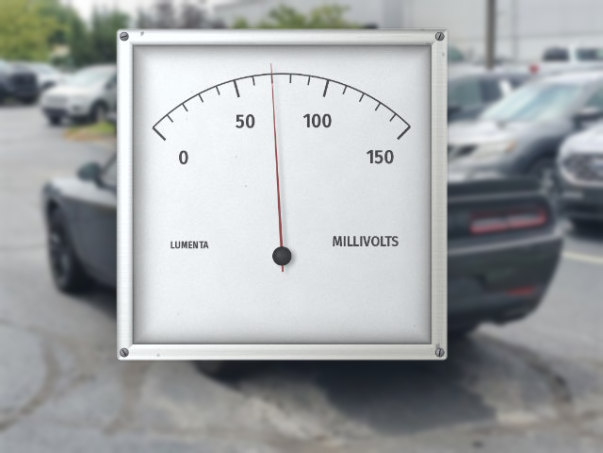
70 (mV)
